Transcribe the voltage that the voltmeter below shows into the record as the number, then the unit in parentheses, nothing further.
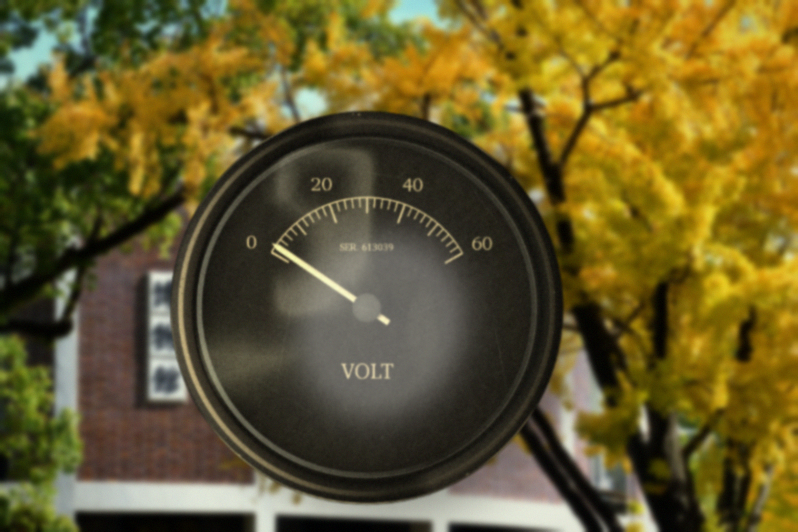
2 (V)
